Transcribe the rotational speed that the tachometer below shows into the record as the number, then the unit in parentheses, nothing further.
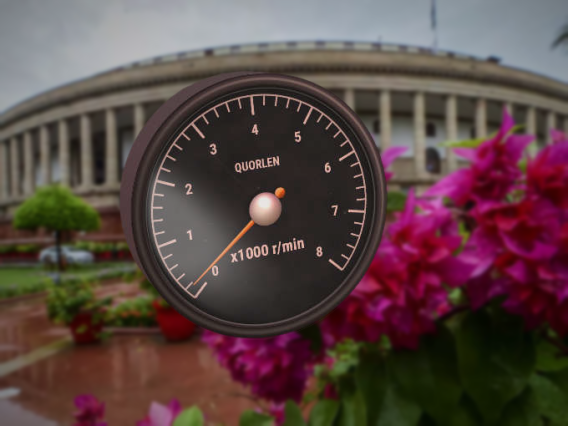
200 (rpm)
